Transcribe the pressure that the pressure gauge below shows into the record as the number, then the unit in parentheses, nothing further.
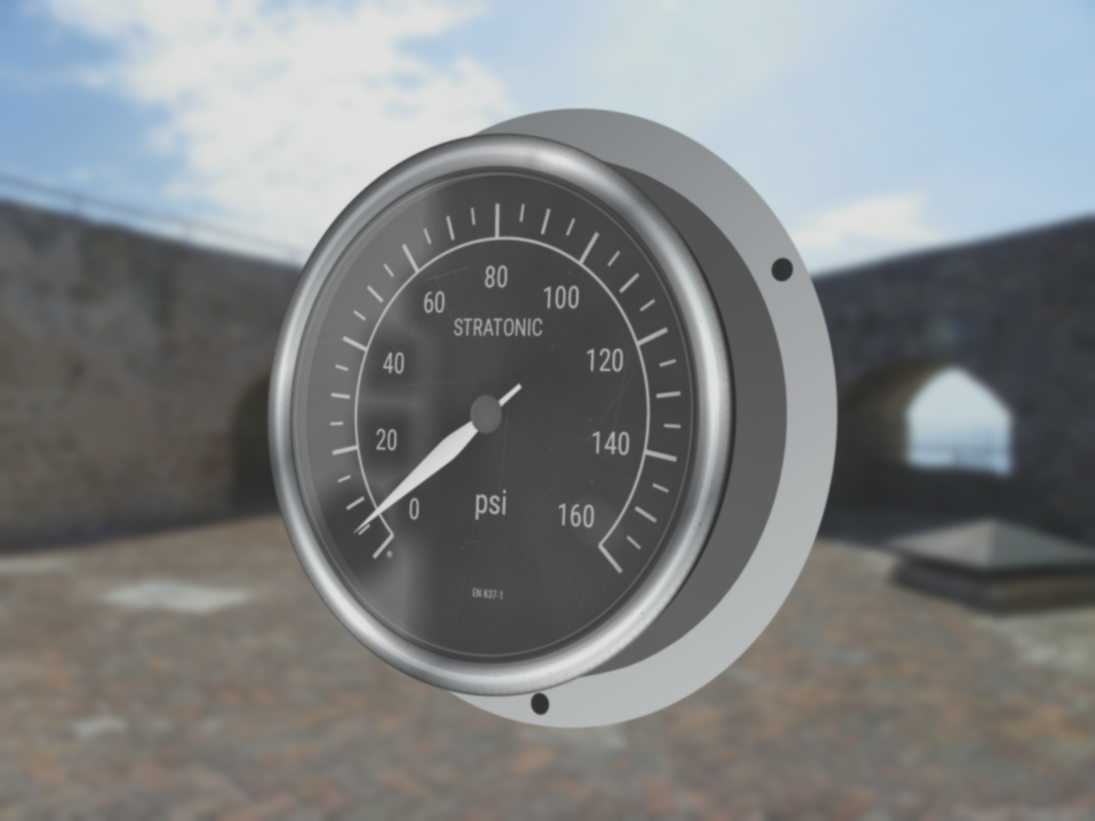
5 (psi)
